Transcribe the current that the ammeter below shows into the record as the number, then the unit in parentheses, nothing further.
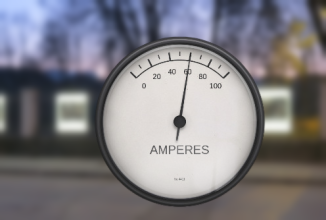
60 (A)
